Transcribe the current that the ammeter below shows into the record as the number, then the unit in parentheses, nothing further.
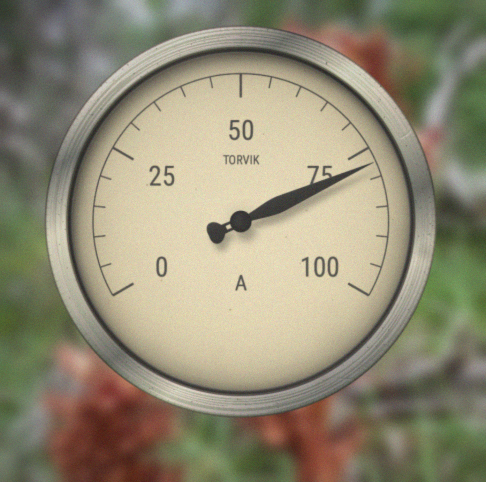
77.5 (A)
